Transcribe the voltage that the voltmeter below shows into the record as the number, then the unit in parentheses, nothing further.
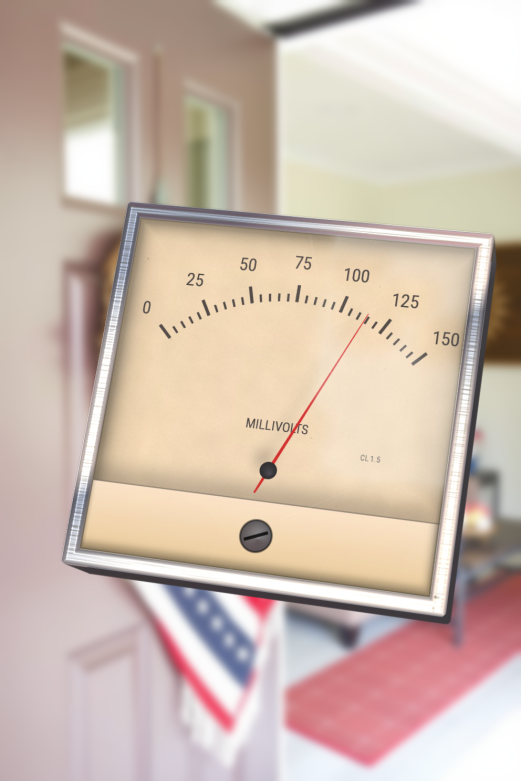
115 (mV)
